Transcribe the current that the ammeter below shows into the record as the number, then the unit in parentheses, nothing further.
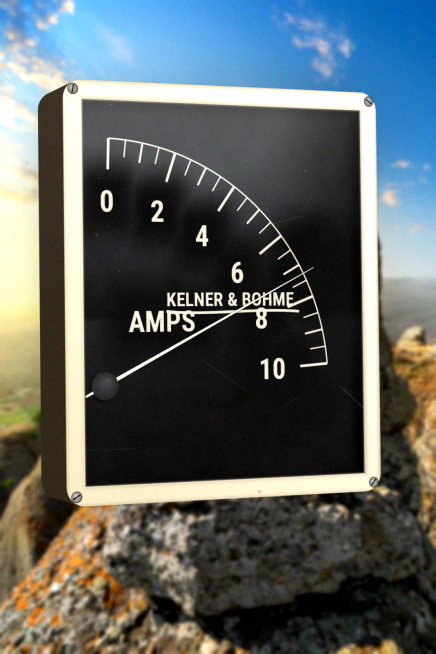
7.25 (A)
